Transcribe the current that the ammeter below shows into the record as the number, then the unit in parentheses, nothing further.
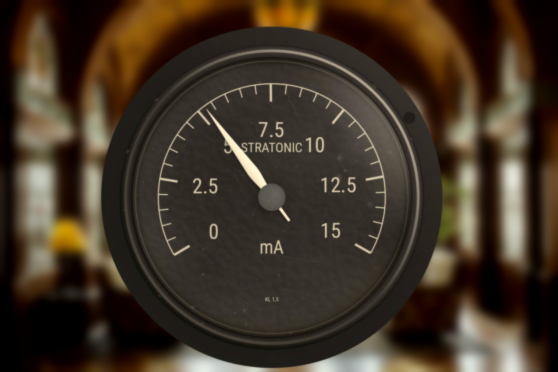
5.25 (mA)
